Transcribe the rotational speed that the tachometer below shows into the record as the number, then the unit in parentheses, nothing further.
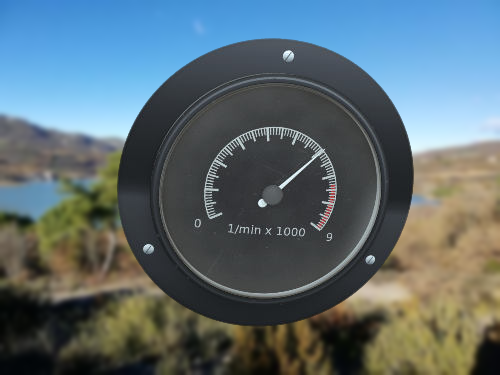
6000 (rpm)
